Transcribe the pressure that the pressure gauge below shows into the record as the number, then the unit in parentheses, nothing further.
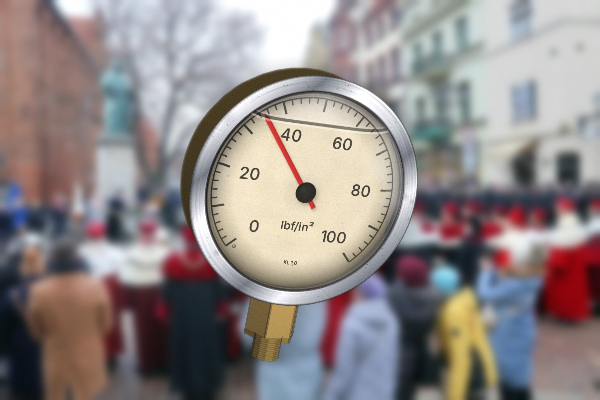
35 (psi)
